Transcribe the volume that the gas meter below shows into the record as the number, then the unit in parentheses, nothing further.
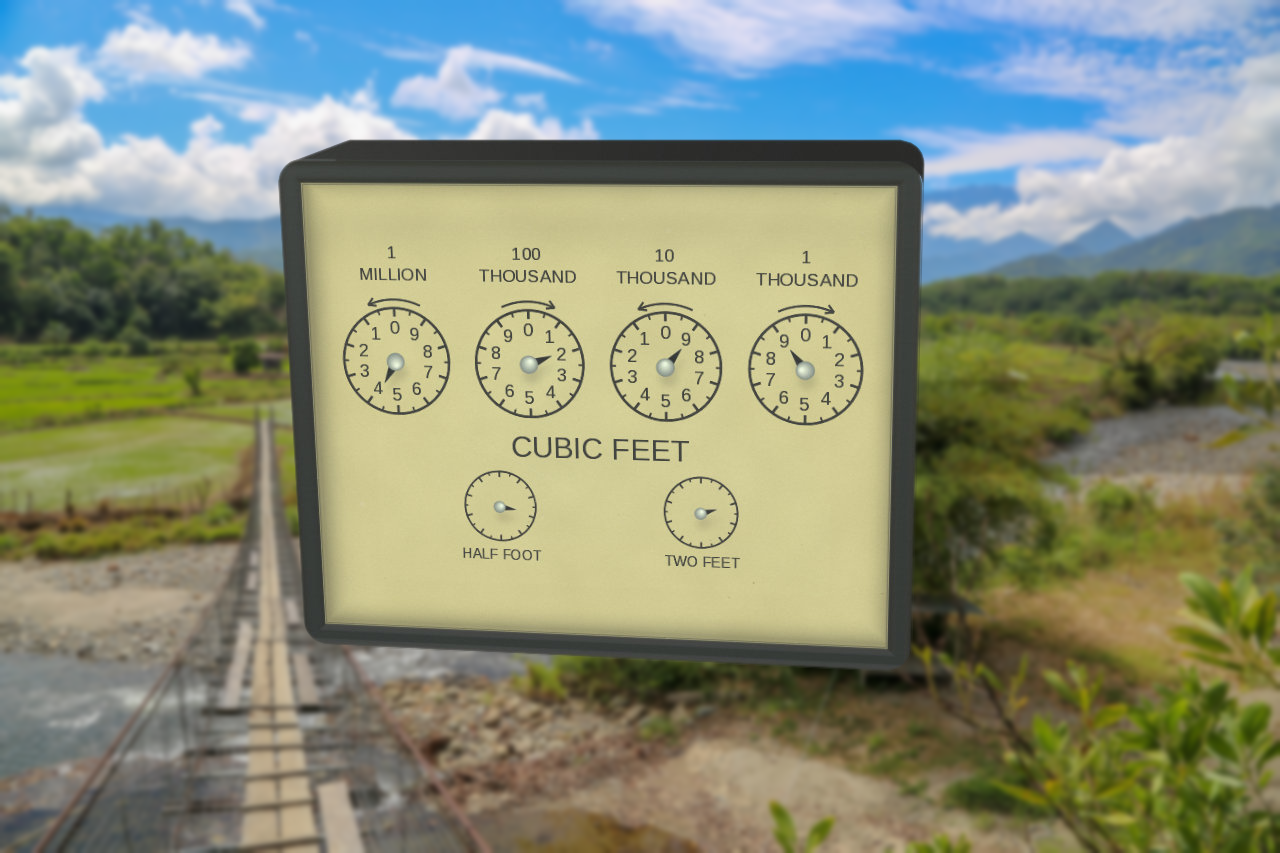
418900 (ft³)
